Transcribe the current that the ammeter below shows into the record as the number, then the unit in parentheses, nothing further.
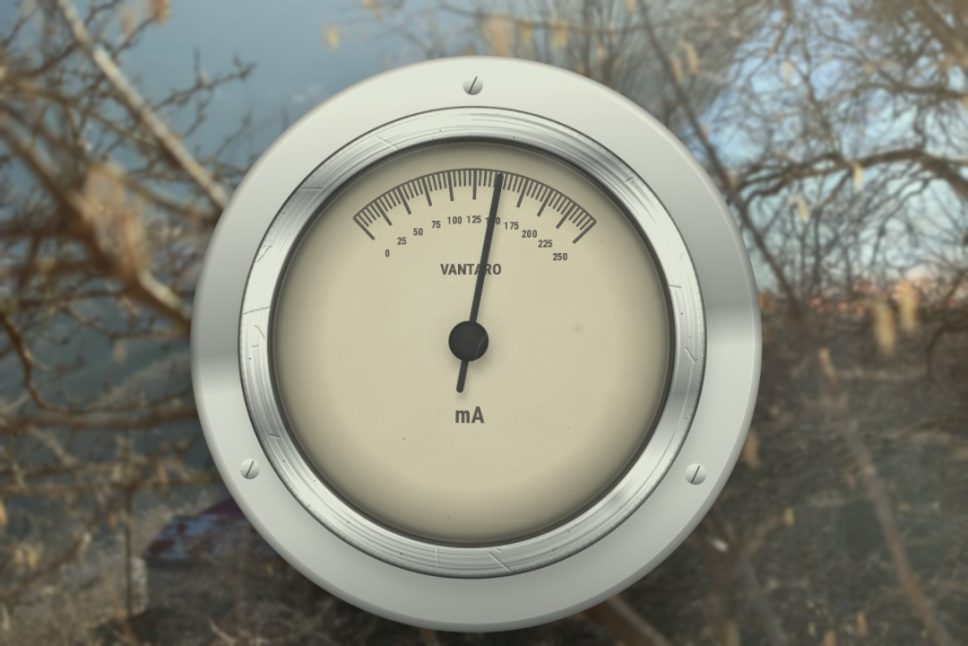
150 (mA)
